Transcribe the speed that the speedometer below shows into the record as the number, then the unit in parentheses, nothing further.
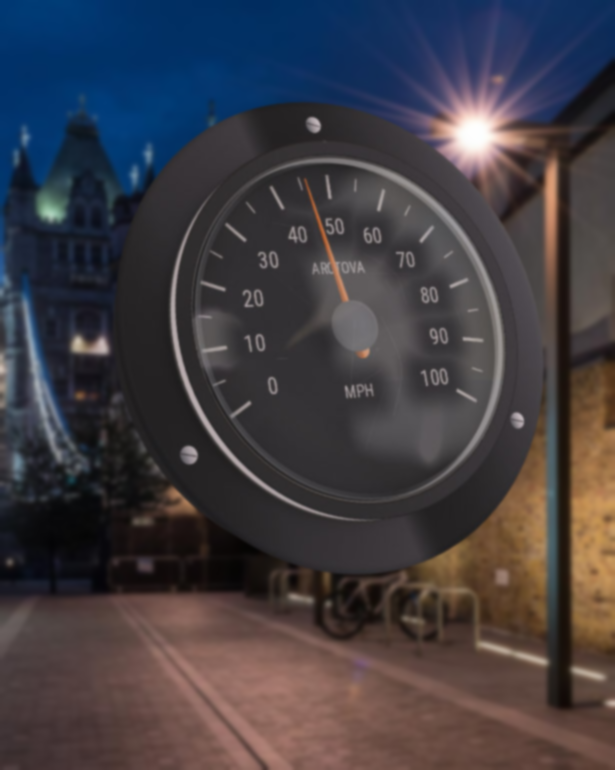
45 (mph)
